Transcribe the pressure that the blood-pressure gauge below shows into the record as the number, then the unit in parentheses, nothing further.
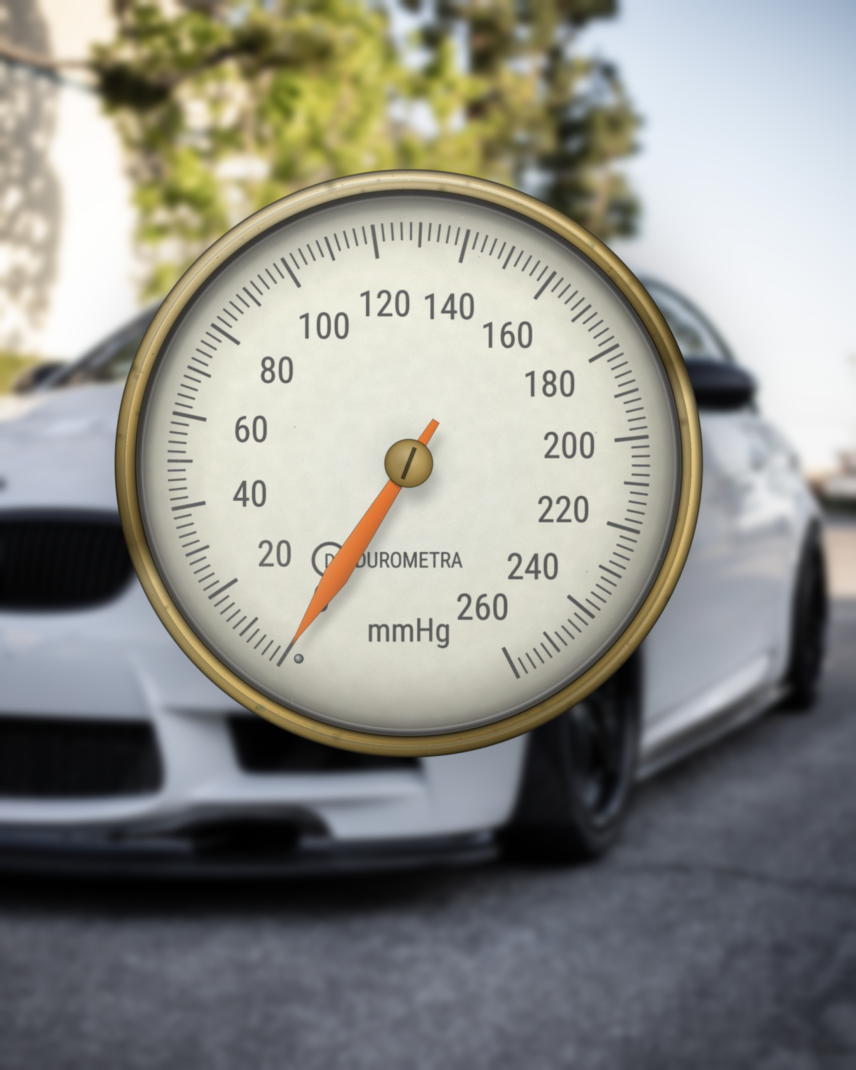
0 (mmHg)
